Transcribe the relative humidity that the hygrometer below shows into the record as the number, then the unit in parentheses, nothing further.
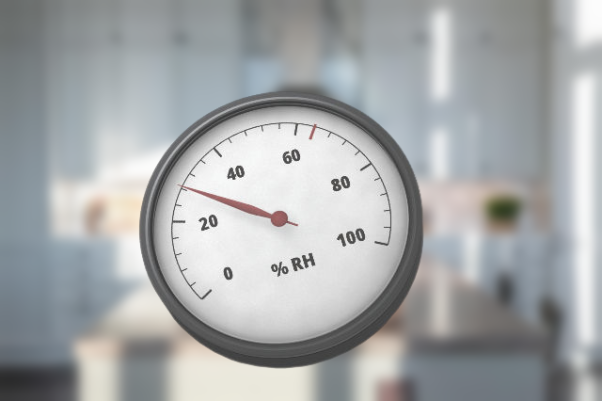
28 (%)
